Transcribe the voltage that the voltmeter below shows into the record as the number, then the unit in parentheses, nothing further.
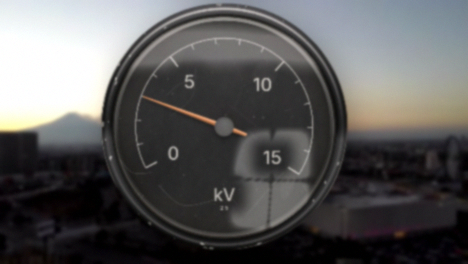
3 (kV)
